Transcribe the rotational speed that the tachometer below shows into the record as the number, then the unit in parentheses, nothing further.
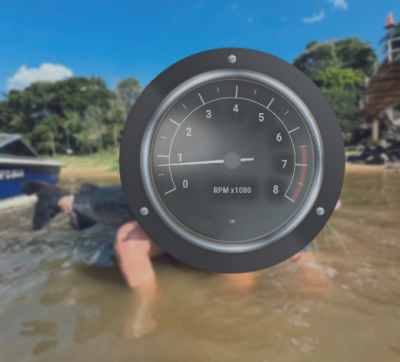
750 (rpm)
